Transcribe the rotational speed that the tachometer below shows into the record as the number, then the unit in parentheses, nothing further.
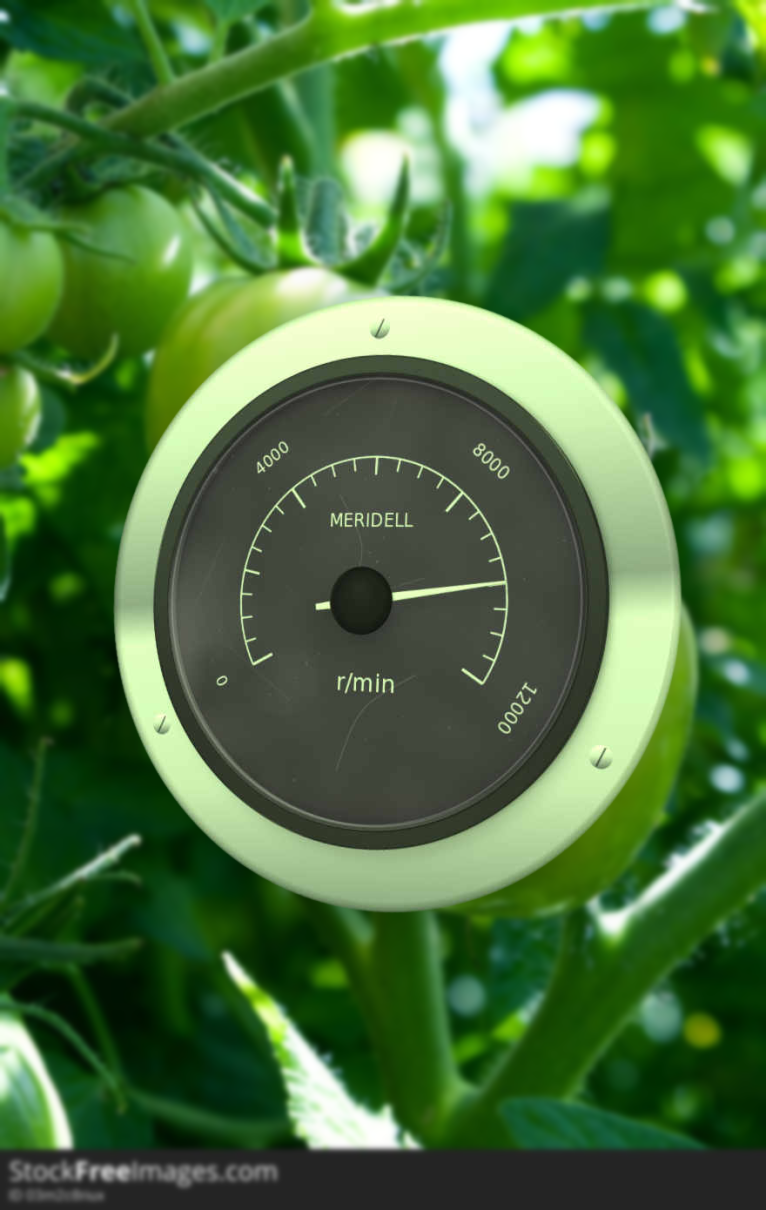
10000 (rpm)
